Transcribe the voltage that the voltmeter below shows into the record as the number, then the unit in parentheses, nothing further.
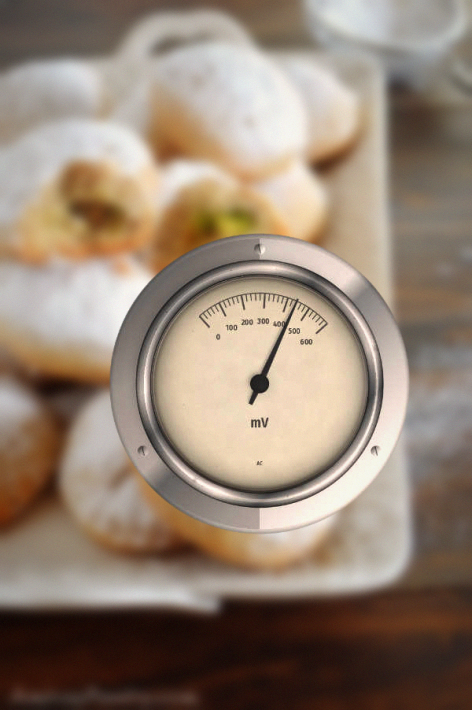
440 (mV)
